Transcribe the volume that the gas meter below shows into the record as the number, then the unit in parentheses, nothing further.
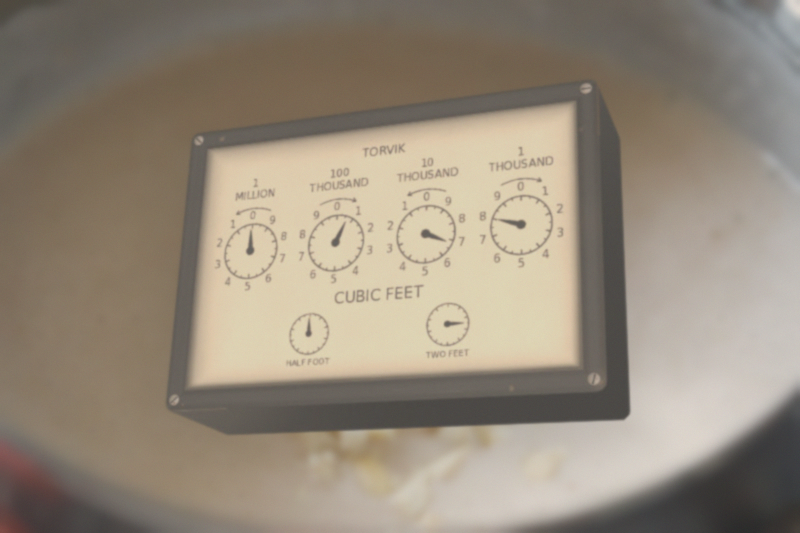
6800 (ft³)
